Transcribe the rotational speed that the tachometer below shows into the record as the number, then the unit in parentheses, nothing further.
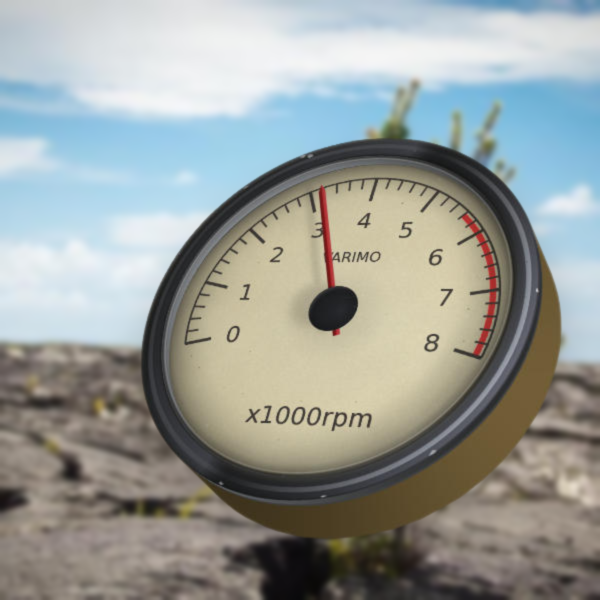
3200 (rpm)
